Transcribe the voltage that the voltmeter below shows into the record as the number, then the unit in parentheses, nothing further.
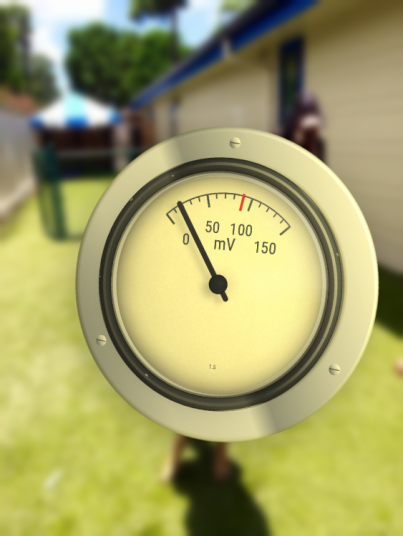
20 (mV)
